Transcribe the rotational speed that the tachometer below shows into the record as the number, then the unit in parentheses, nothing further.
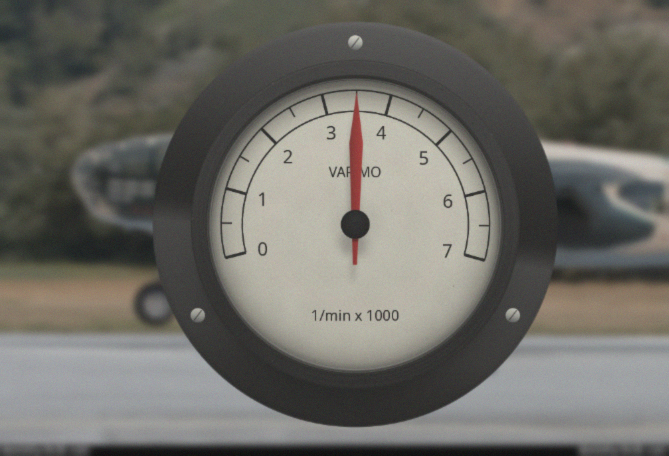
3500 (rpm)
